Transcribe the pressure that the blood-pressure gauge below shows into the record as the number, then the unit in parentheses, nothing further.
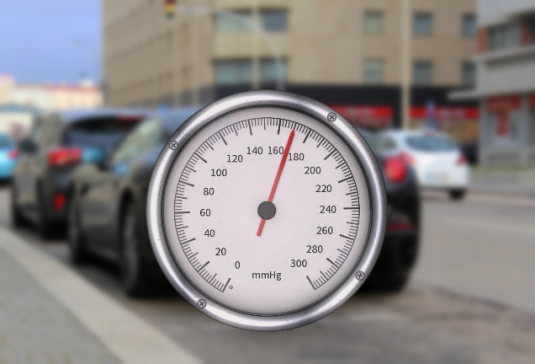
170 (mmHg)
